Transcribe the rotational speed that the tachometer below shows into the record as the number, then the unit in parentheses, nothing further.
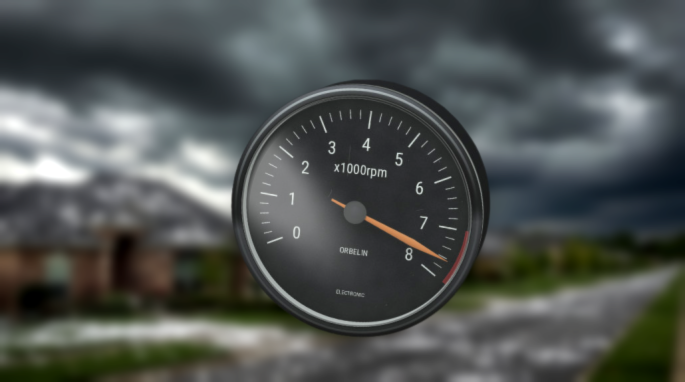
7600 (rpm)
